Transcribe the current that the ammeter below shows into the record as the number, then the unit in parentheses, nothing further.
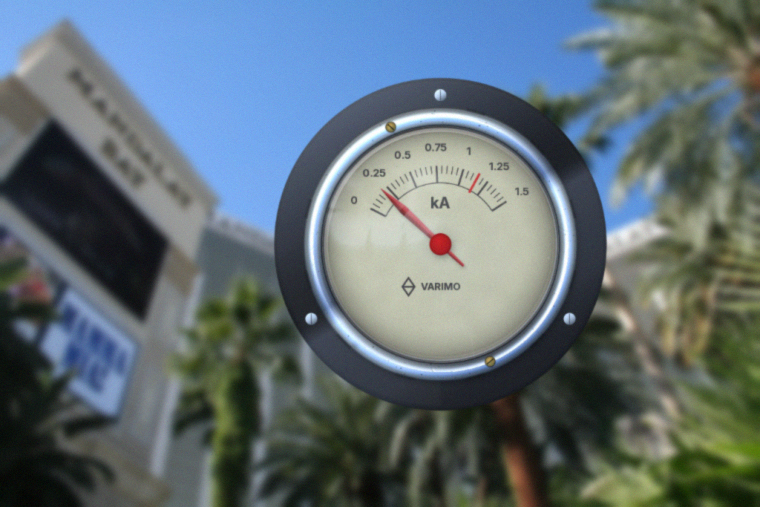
0.2 (kA)
